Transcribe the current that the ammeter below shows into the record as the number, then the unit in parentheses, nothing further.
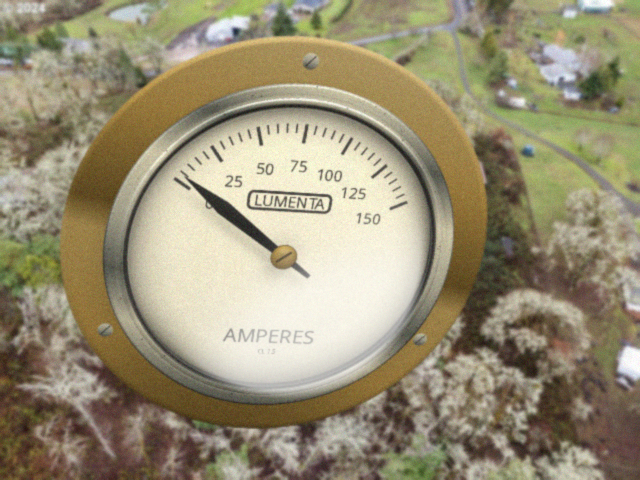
5 (A)
